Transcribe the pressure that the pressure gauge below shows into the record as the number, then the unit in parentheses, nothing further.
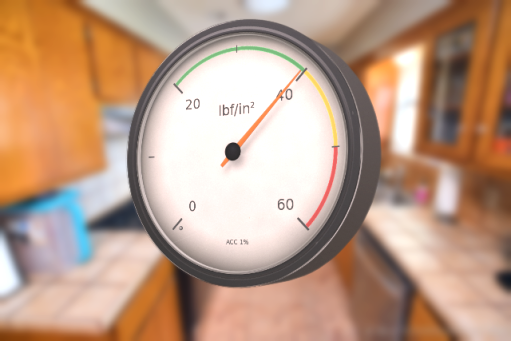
40 (psi)
